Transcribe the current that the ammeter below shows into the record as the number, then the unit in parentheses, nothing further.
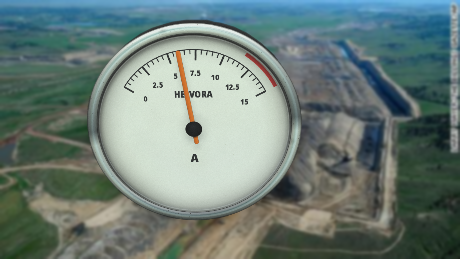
6 (A)
